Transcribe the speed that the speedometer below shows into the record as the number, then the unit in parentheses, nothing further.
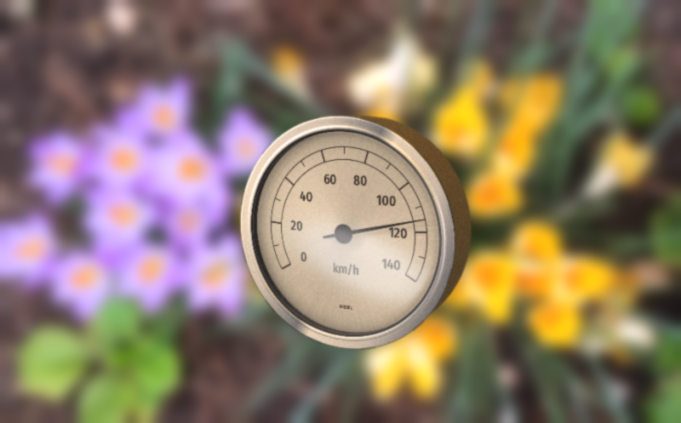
115 (km/h)
